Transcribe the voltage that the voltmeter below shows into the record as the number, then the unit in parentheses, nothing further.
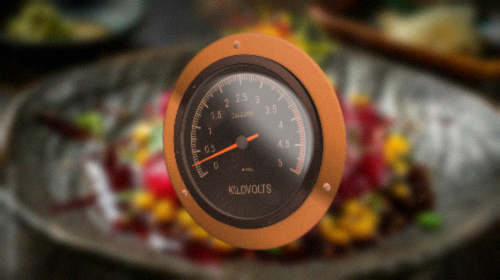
0.25 (kV)
